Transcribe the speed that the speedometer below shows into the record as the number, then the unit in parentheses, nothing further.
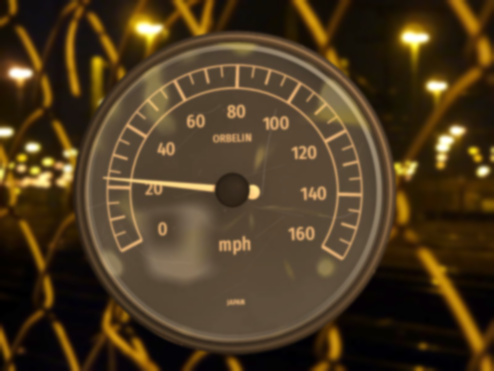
22.5 (mph)
